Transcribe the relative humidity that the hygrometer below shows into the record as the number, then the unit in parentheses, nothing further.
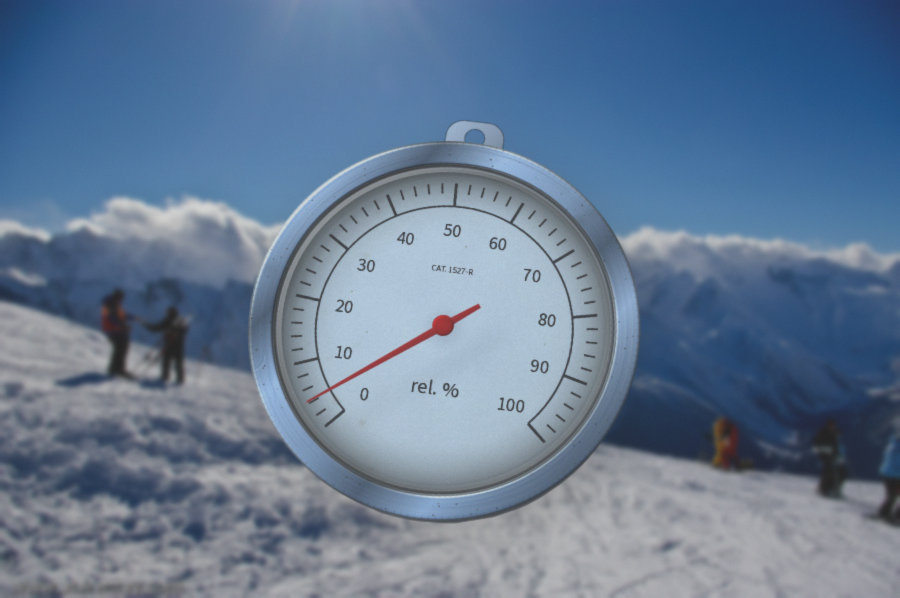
4 (%)
